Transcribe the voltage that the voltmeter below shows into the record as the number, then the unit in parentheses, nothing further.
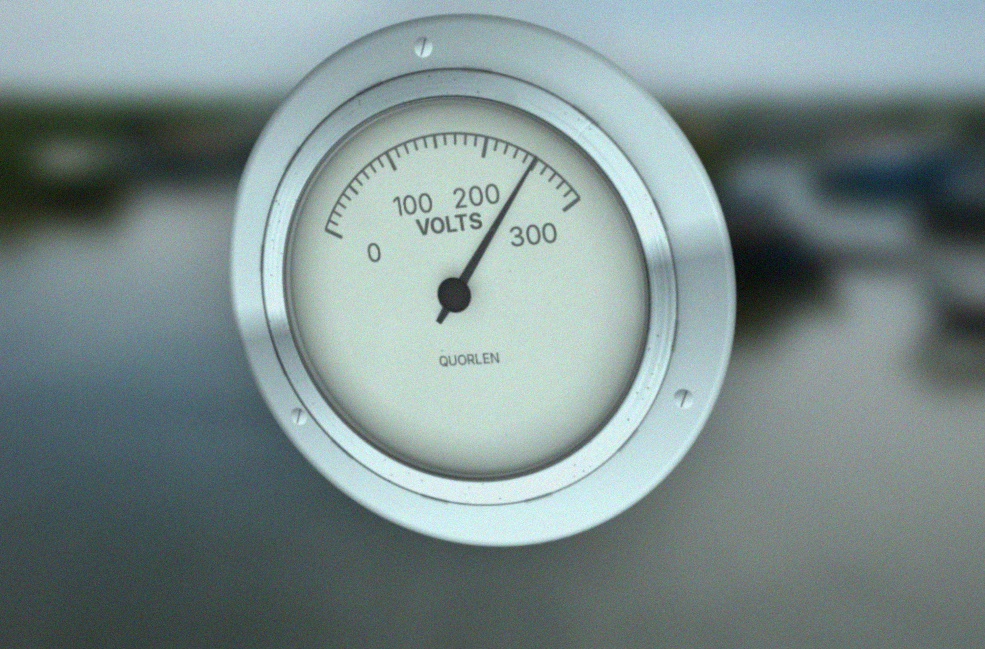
250 (V)
